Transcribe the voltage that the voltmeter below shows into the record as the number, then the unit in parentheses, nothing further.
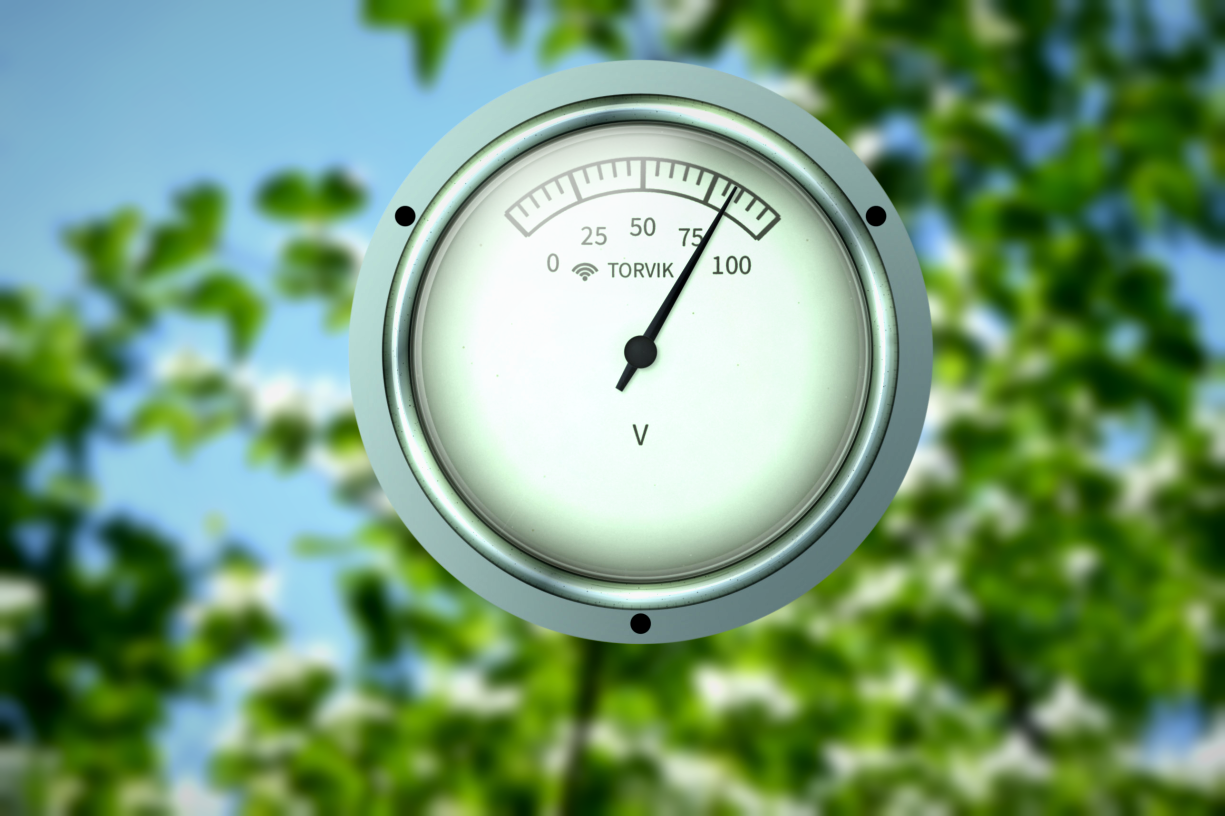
82.5 (V)
